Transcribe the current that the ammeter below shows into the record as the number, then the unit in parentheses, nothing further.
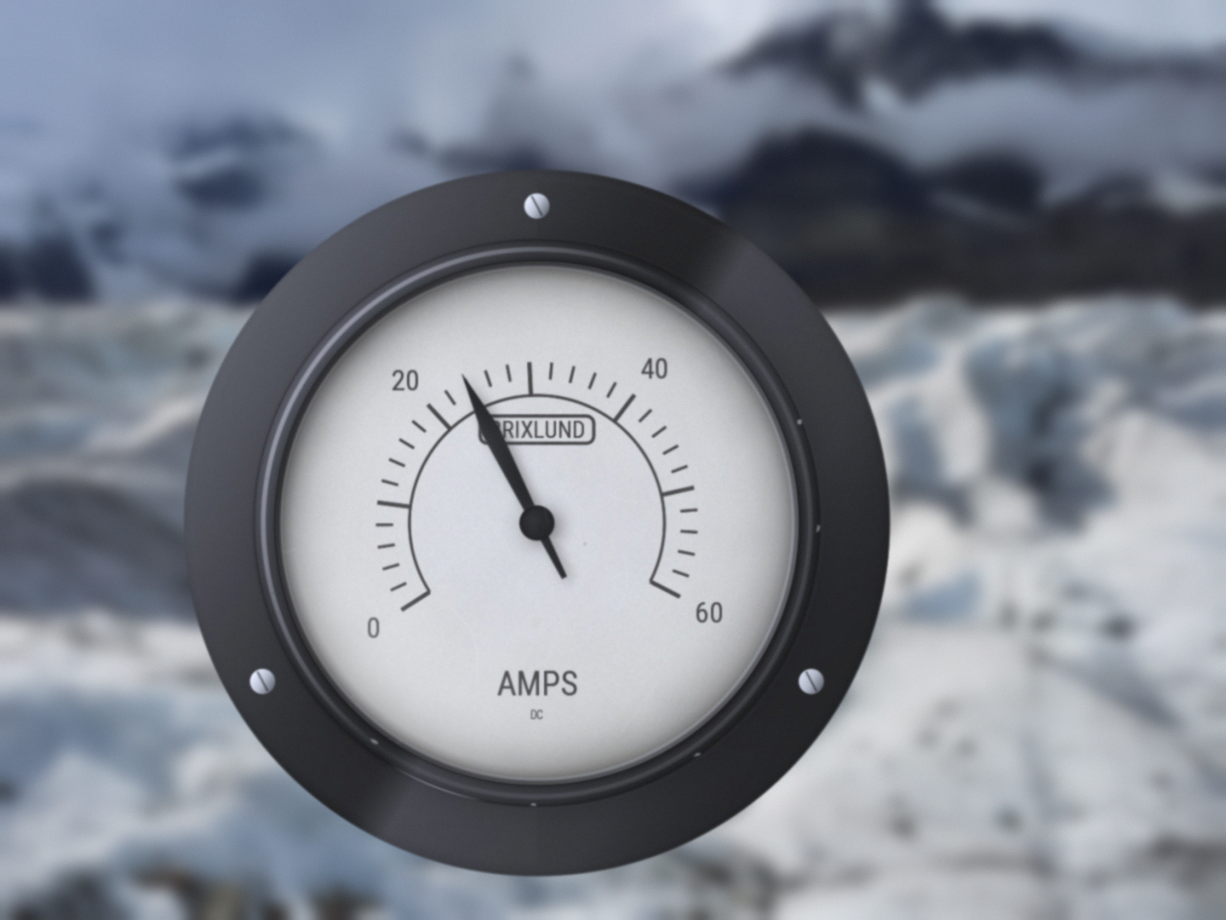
24 (A)
